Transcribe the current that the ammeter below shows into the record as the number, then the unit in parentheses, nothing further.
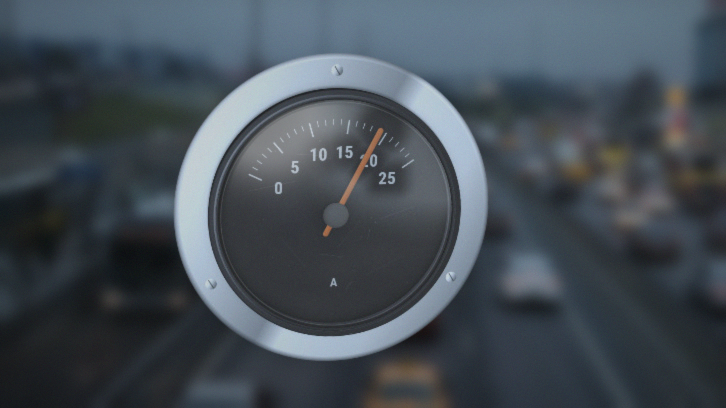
19 (A)
